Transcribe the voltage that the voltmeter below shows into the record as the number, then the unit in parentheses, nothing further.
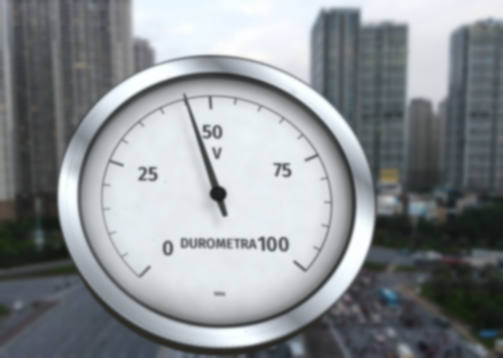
45 (V)
